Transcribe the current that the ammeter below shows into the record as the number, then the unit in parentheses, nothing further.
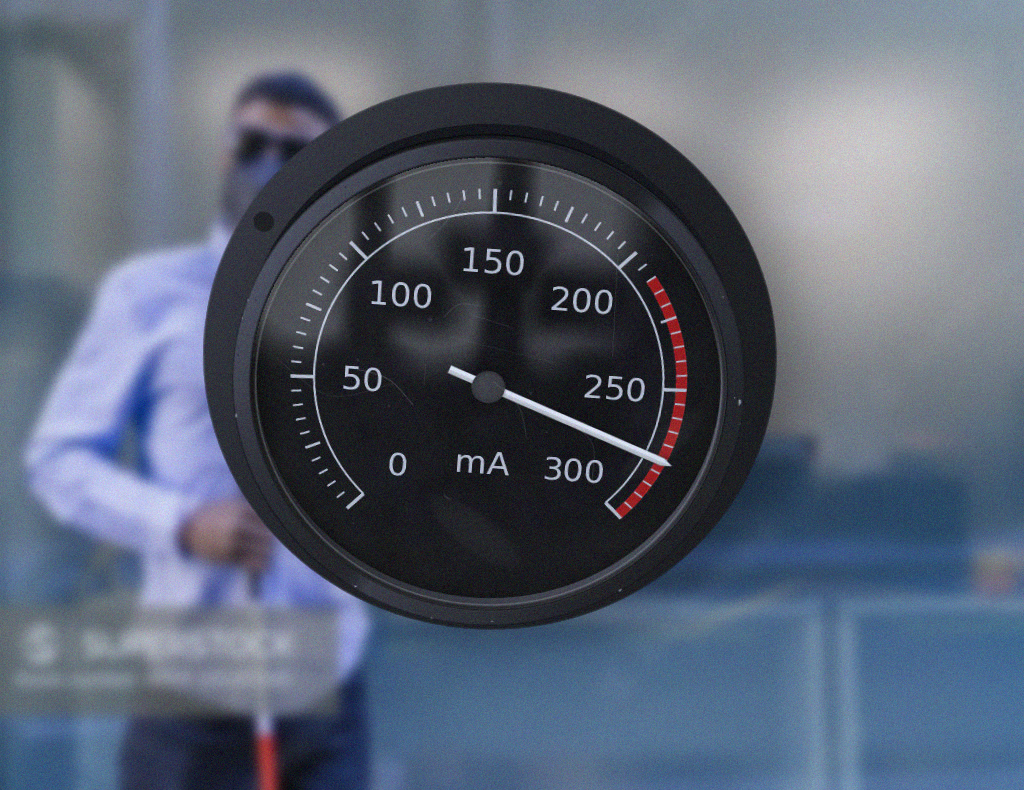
275 (mA)
